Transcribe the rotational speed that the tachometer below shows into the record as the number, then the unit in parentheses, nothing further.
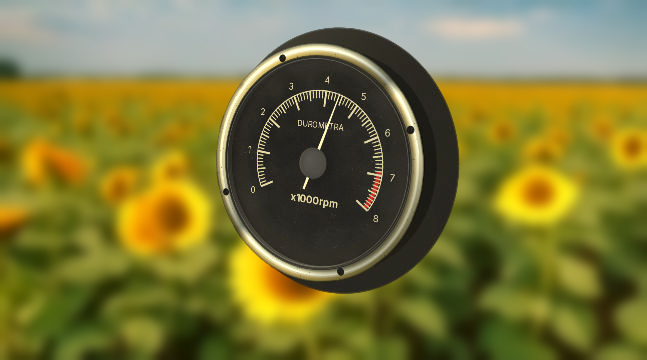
4500 (rpm)
